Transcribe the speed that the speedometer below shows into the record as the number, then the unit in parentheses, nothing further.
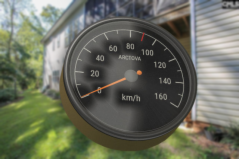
0 (km/h)
